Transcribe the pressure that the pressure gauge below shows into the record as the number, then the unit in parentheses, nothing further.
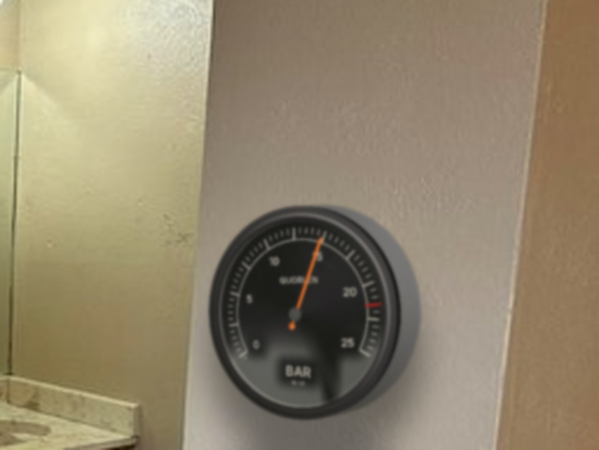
15 (bar)
